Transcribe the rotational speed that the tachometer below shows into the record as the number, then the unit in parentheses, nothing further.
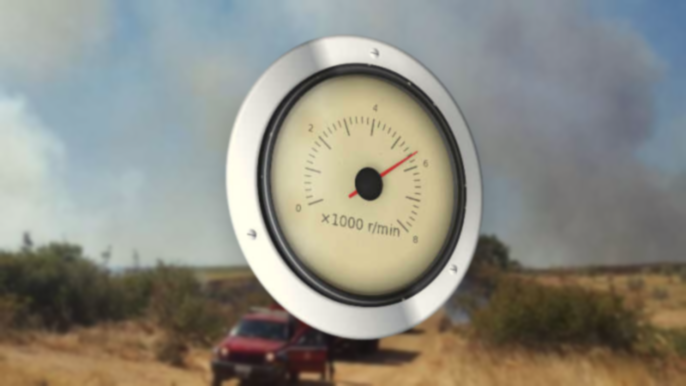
5600 (rpm)
